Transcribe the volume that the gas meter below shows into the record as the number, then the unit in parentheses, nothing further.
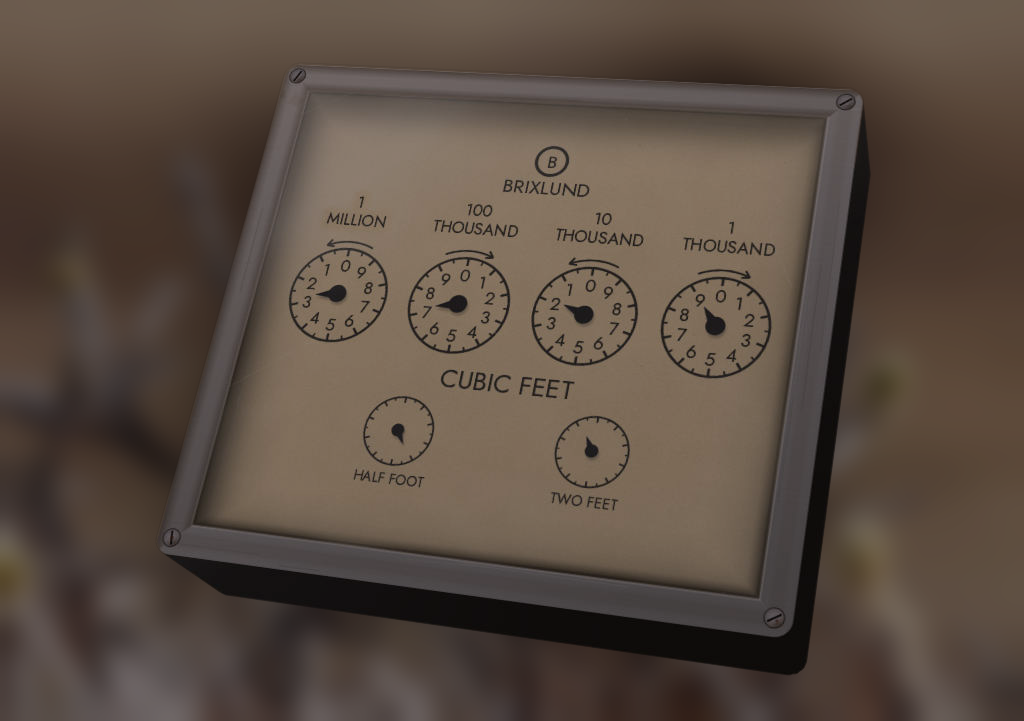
271900 (ft³)
